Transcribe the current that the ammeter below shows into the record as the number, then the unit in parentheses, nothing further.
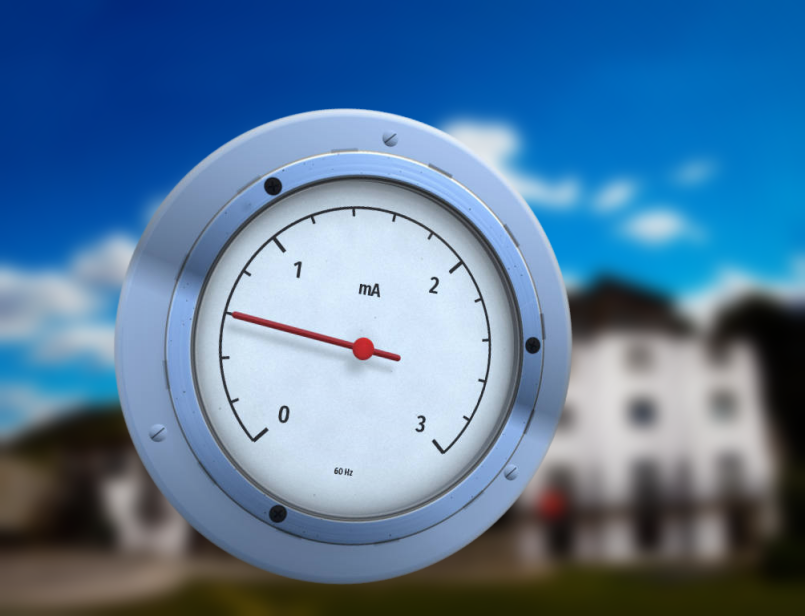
0.6 (mA)
